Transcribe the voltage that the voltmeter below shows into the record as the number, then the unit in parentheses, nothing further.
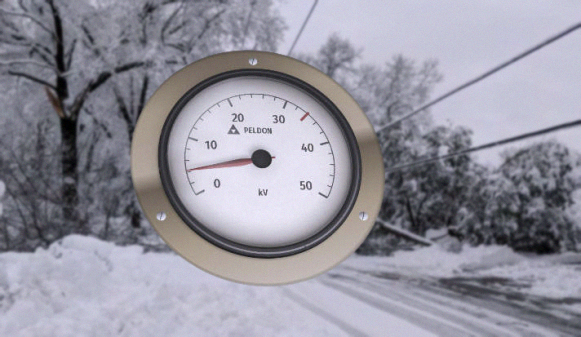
4 (kV)
